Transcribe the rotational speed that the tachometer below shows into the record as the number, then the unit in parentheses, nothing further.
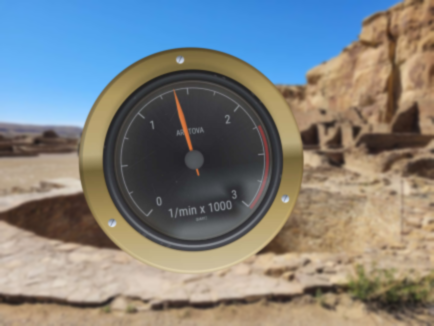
1375 (rpm)
